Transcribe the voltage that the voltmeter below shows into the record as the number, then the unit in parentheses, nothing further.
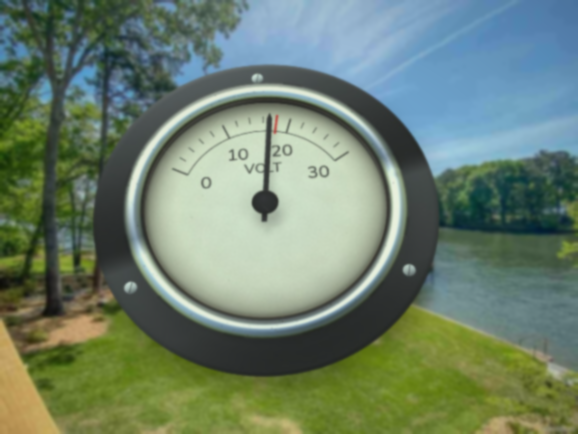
17 (V)
